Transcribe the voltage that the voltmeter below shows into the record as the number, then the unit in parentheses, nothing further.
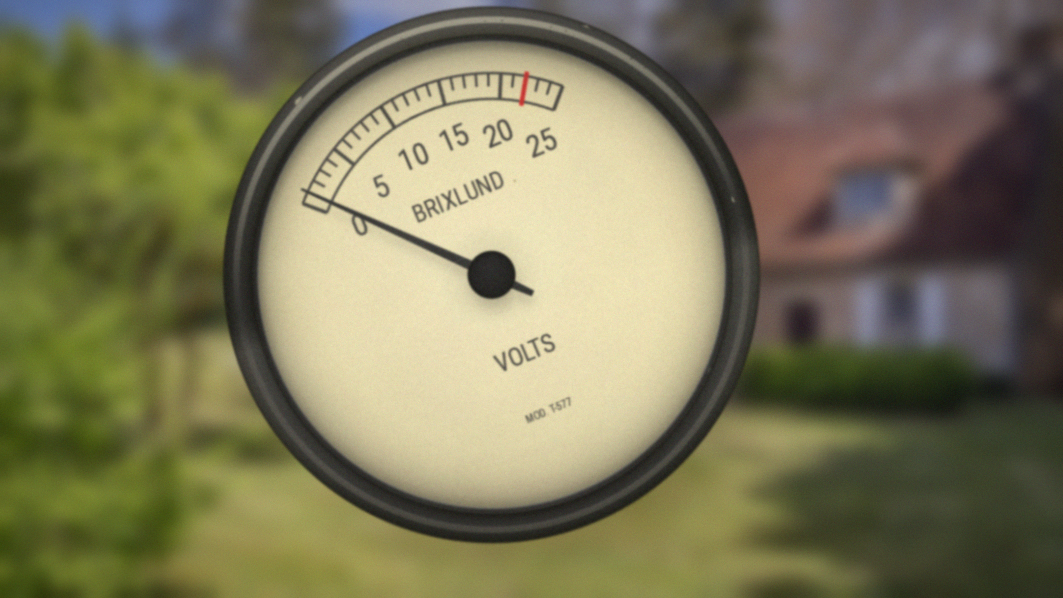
1 (V)
